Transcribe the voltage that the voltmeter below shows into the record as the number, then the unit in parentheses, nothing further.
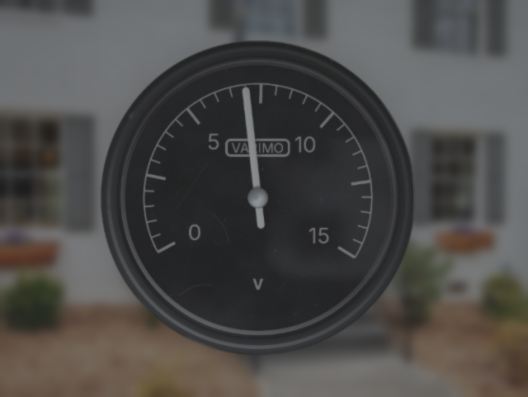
7 (V)
